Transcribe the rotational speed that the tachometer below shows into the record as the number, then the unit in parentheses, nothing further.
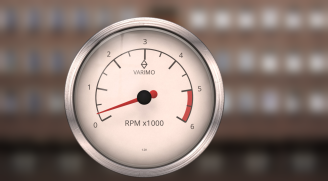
250 (rpm)
